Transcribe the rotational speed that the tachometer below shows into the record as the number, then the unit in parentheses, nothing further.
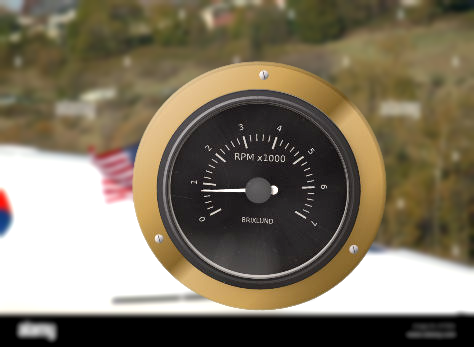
800 (rpm)
